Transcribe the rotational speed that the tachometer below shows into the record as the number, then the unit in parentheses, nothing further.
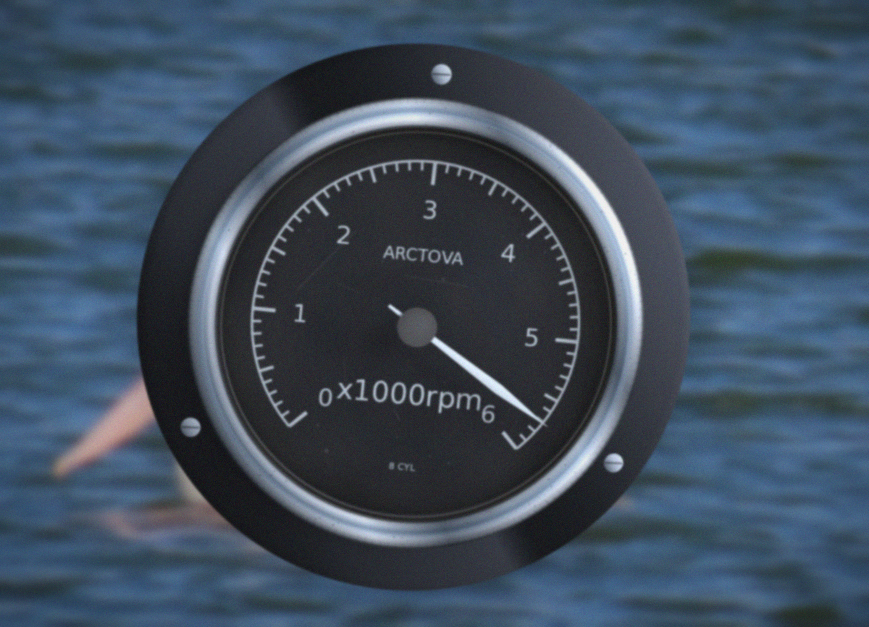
5700 (rpm)
